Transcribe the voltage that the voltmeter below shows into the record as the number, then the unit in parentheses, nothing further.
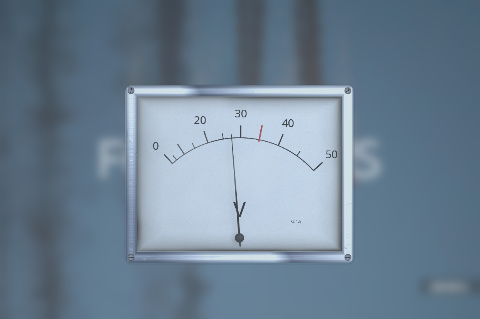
27.5 (V)
